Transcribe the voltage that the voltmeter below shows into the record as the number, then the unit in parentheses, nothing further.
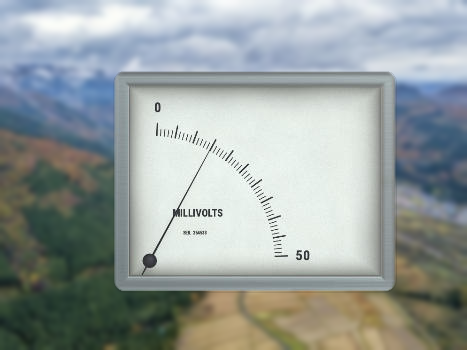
15 (mV)
